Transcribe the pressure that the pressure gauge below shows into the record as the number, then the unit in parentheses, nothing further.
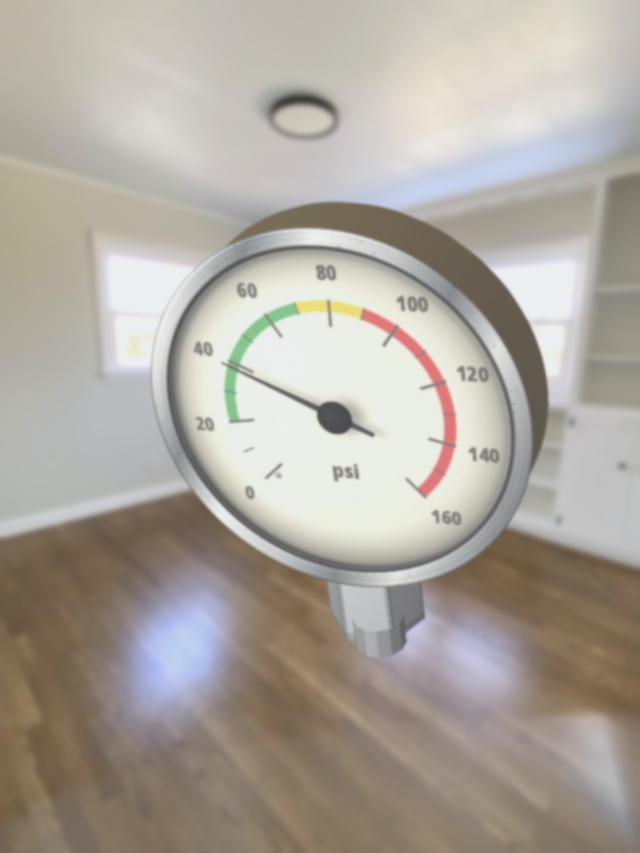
40 (psi)
